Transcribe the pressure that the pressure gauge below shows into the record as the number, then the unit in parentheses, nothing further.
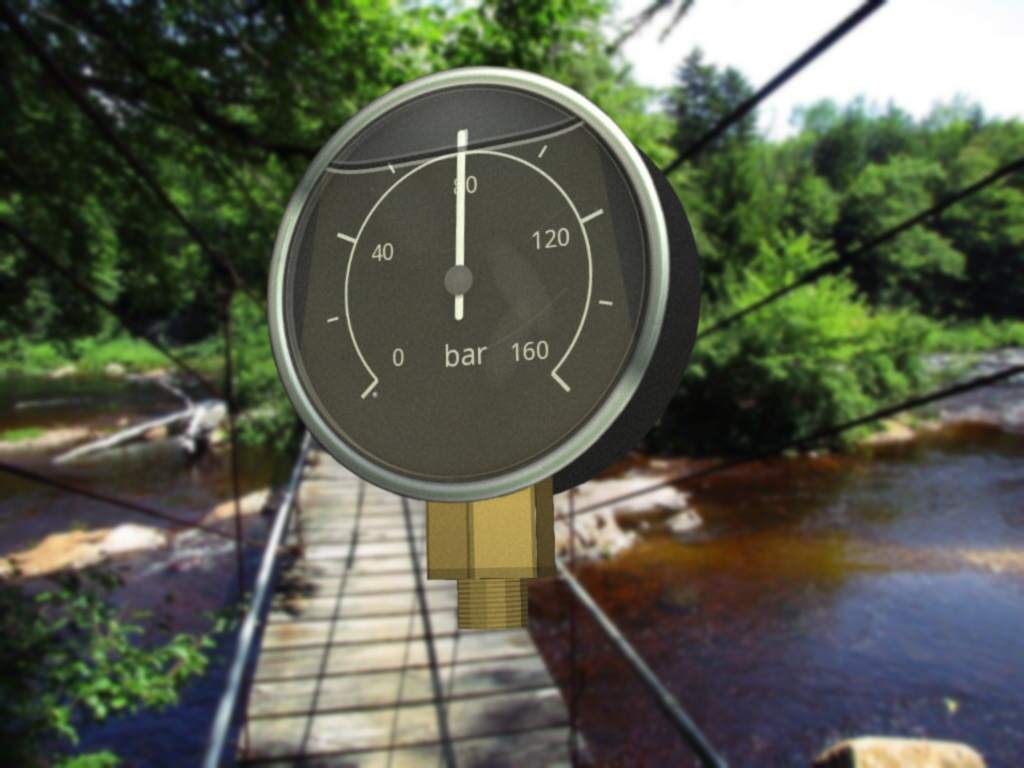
80 (bar)
